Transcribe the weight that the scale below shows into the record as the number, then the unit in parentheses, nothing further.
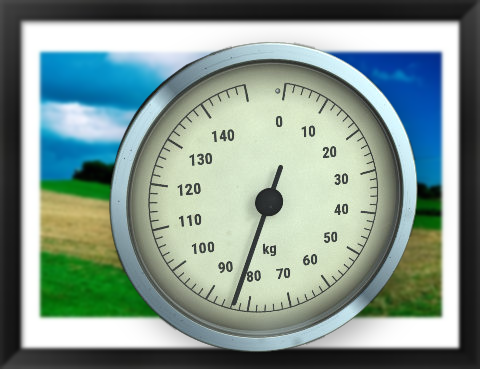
84 (kg)
